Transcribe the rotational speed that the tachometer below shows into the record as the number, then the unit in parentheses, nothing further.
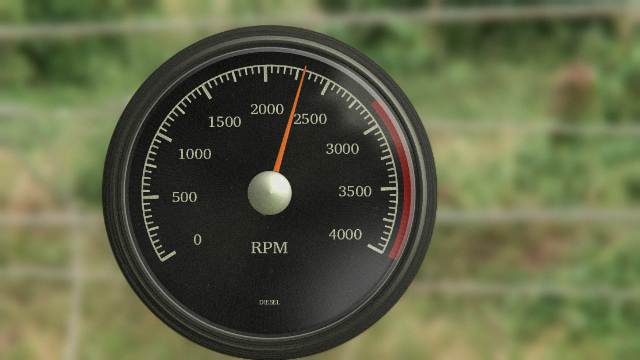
2300 (rpm)
